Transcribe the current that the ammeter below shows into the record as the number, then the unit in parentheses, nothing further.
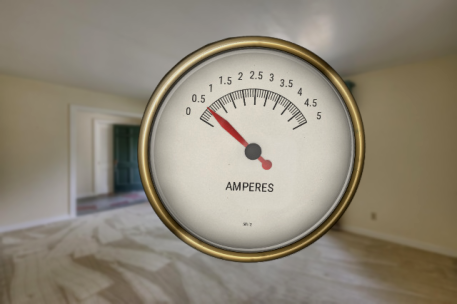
0.5 (A)
